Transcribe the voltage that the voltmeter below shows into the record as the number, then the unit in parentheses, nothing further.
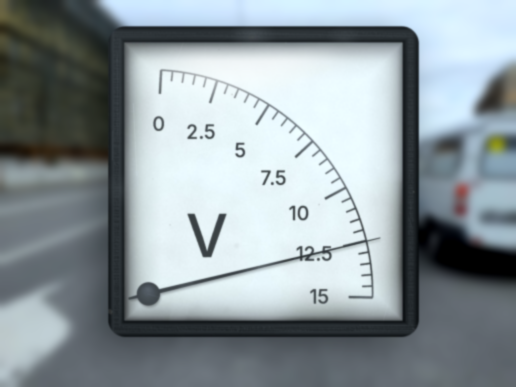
12.5 (V)
